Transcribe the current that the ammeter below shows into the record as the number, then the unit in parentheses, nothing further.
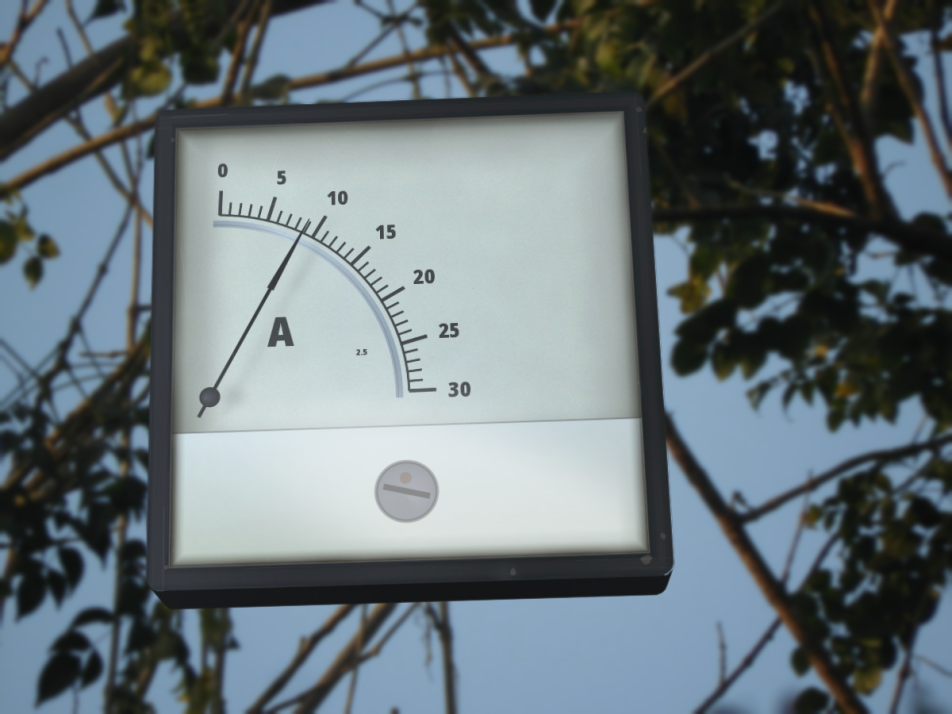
9 (A)
